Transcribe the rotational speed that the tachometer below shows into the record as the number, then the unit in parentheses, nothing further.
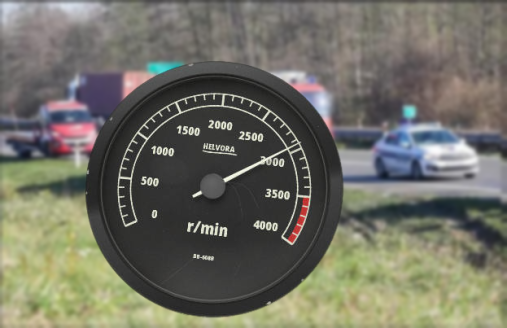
2950 (rpm)
